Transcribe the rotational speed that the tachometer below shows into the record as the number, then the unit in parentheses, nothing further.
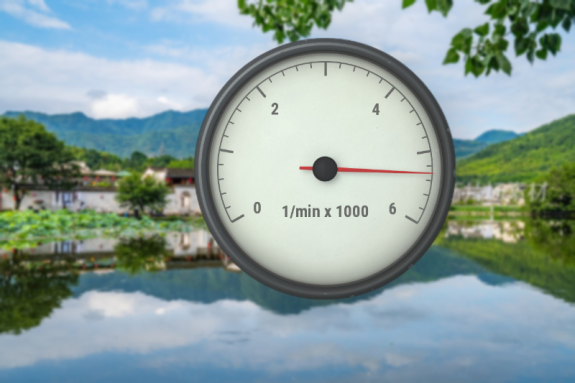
5300 (rpm)
